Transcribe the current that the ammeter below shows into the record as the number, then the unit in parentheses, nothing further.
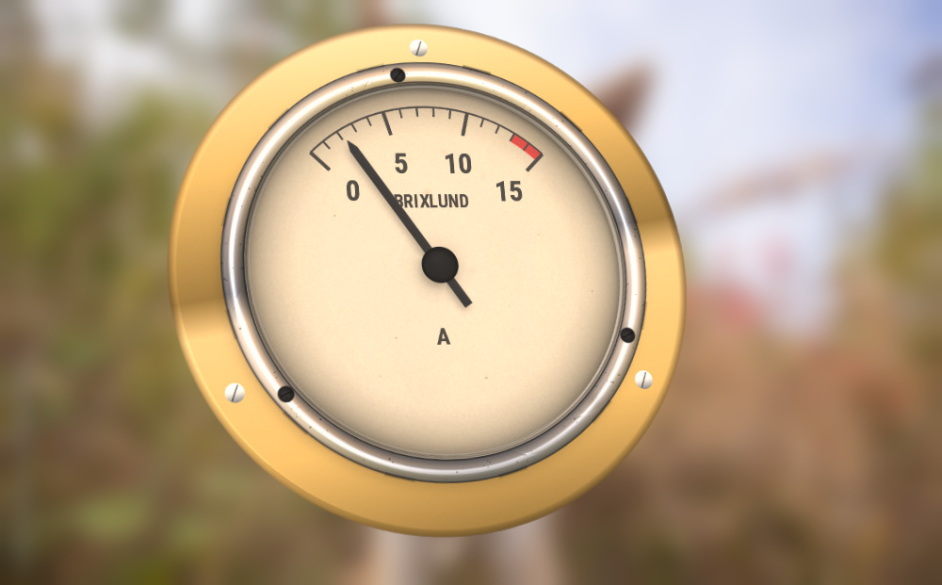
2 (A)
